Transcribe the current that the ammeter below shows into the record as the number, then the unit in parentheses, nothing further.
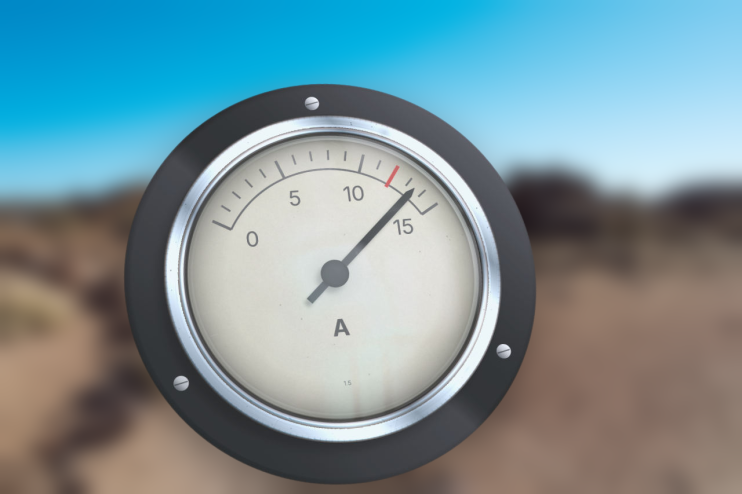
13.5 (A)
